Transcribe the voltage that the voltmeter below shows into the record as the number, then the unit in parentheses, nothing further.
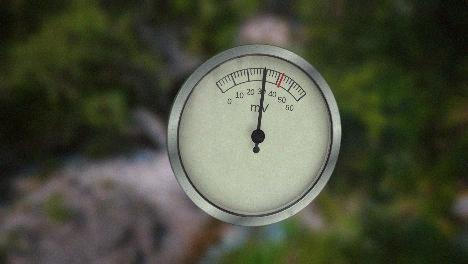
30 (mV)
